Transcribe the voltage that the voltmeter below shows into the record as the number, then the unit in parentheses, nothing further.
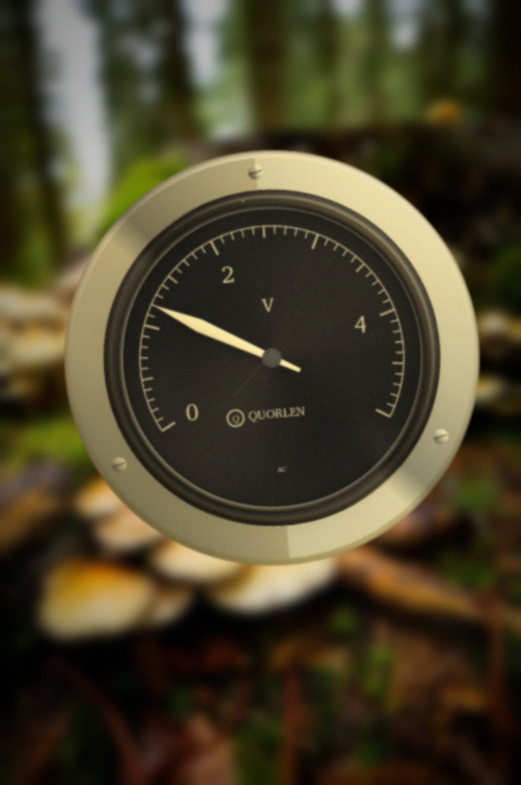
1.2 (V)
